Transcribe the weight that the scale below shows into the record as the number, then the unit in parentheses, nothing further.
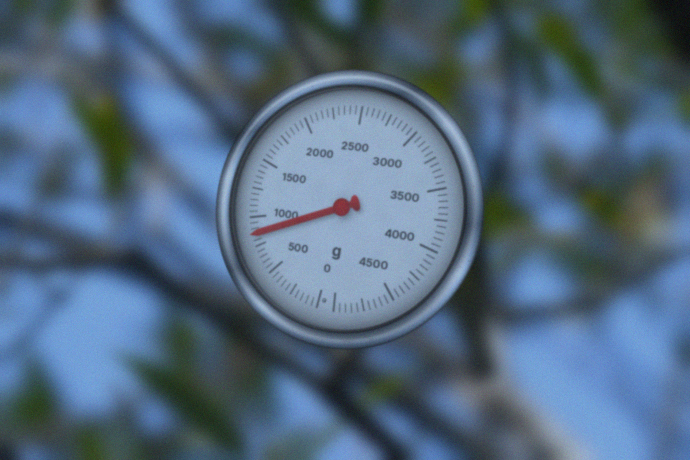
850 (g)
